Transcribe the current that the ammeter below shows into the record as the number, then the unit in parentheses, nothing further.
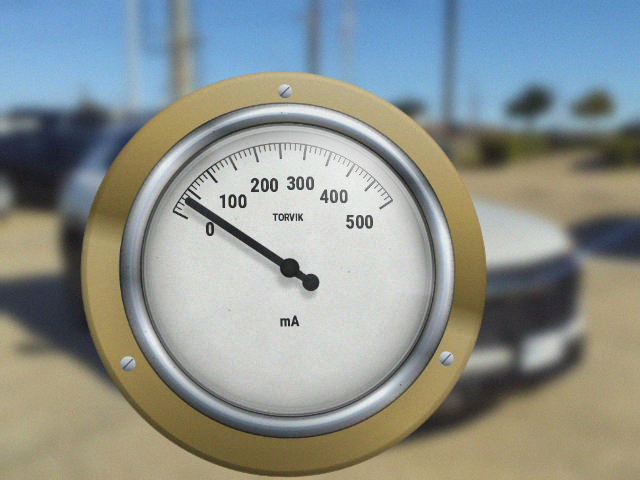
30 (mA)
